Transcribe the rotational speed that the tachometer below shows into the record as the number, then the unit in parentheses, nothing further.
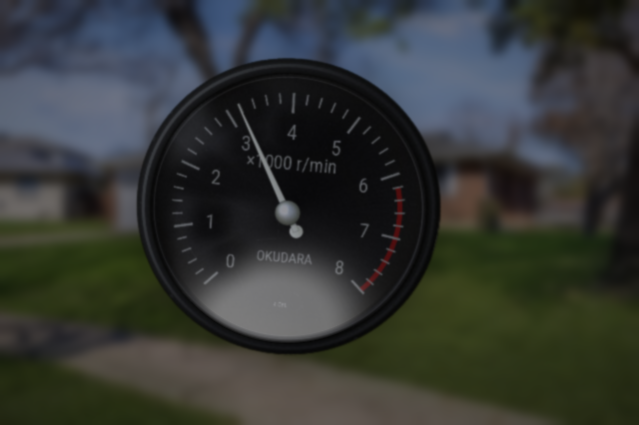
3200 (rpm)
